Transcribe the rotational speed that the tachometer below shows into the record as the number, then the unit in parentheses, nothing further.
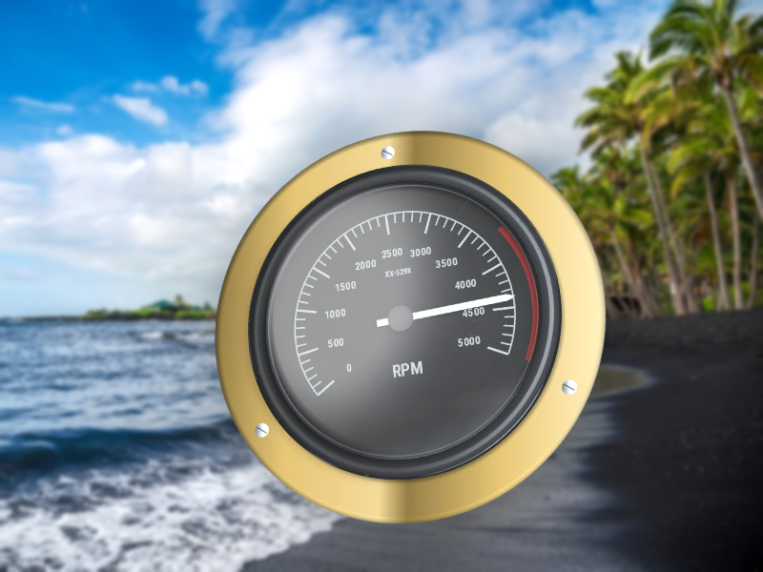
4400 (rpm)
